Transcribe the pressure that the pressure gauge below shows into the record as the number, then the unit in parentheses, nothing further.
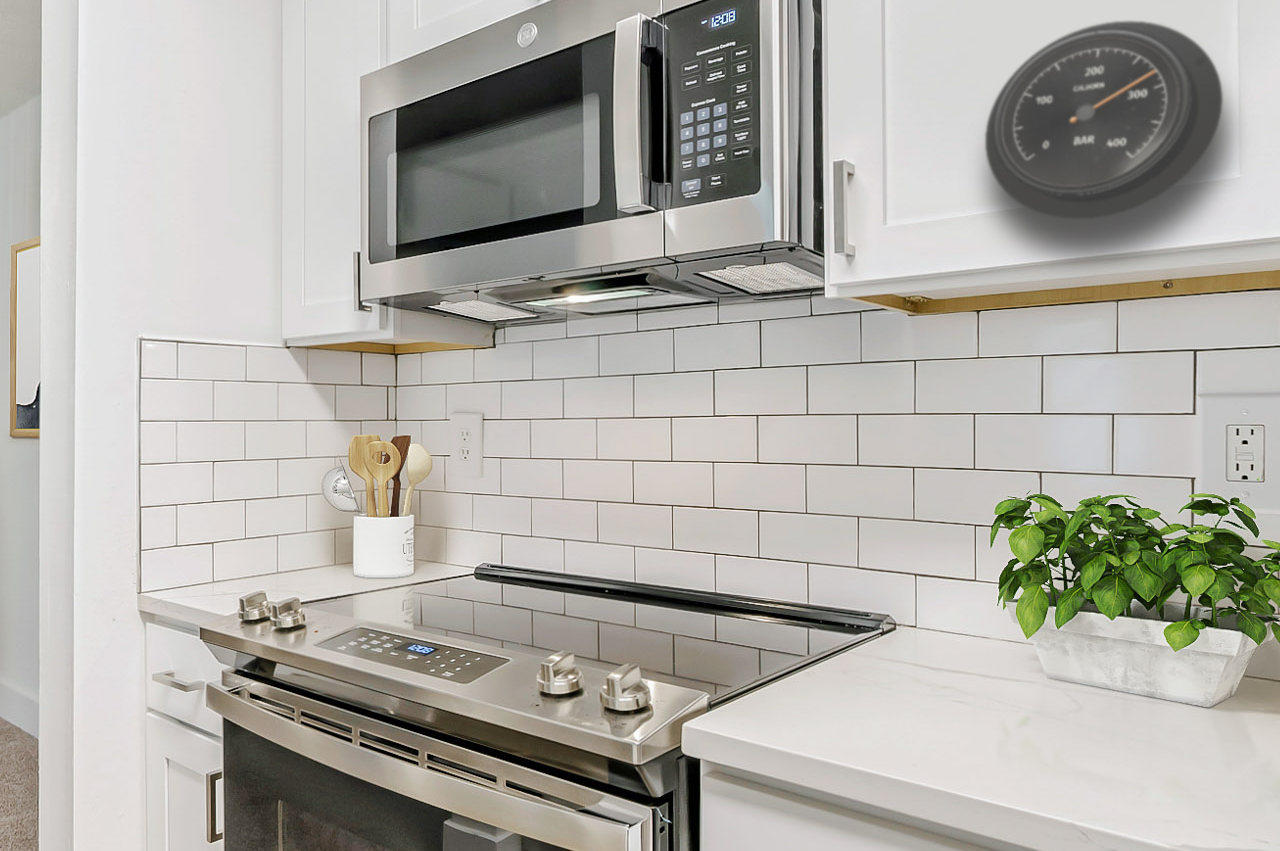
280 (bar)
